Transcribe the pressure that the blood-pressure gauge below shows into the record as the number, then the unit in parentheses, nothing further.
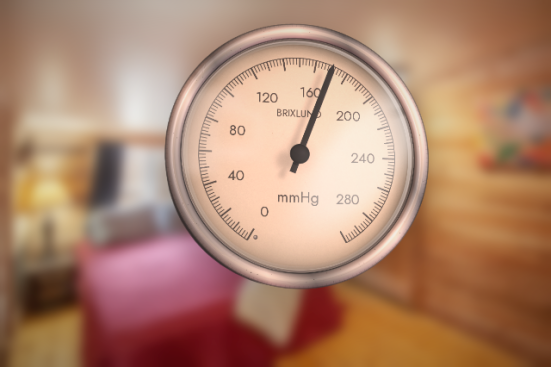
170 (mmHg)
